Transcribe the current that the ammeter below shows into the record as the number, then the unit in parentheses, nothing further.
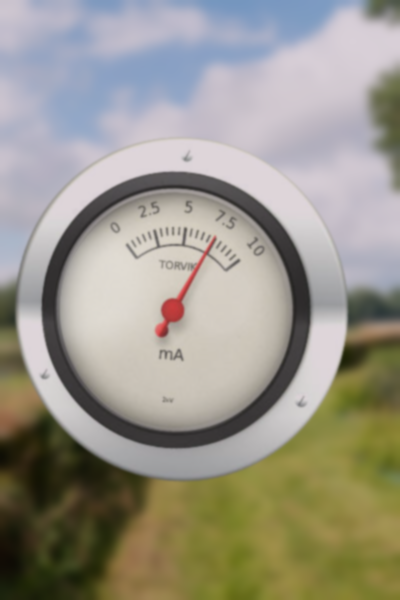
7.5 (mA)
